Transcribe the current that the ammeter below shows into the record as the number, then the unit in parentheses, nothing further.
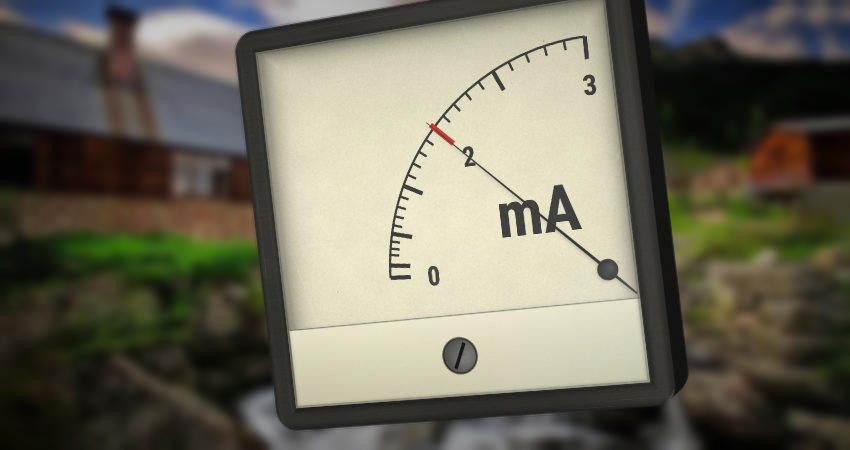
2 (mA)
